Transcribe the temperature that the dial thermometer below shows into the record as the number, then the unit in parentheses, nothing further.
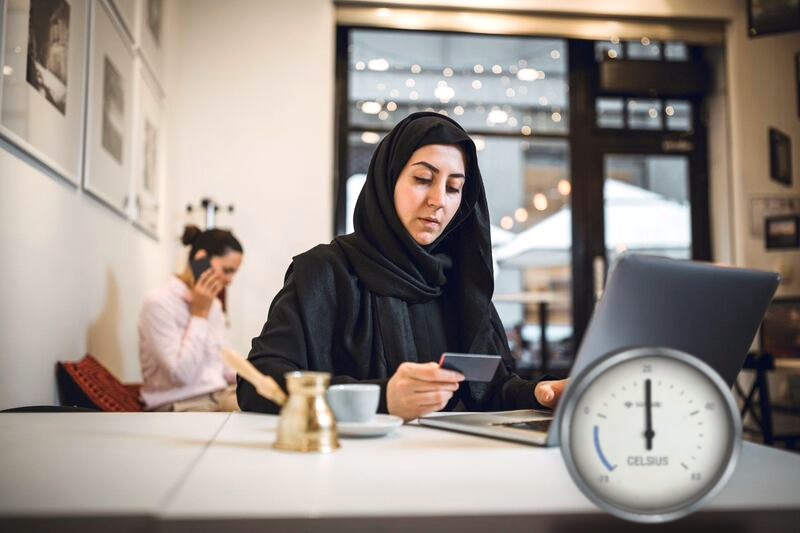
20 (°C)
